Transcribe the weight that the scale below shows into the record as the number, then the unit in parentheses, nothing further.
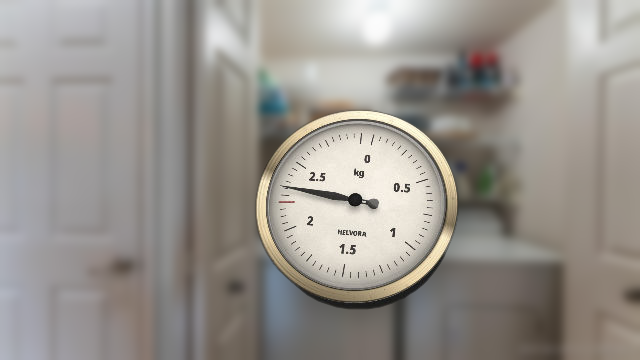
2.3 (kg)
